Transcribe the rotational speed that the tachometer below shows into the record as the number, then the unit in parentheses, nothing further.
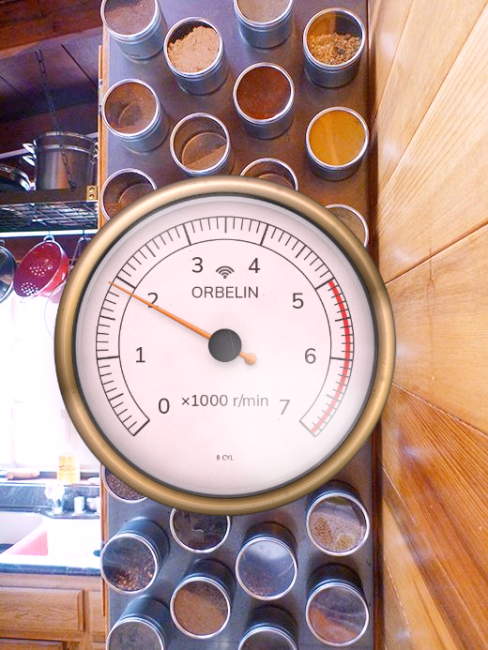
1900 (rpm)
